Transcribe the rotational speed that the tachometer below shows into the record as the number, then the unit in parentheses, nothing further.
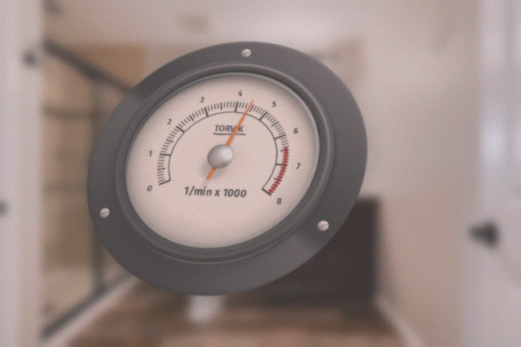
4500 (rpm)
